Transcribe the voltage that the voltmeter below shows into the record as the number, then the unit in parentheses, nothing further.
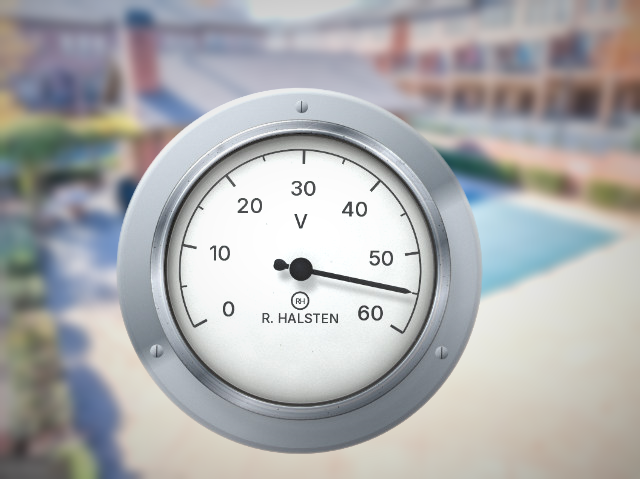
55 (V)
